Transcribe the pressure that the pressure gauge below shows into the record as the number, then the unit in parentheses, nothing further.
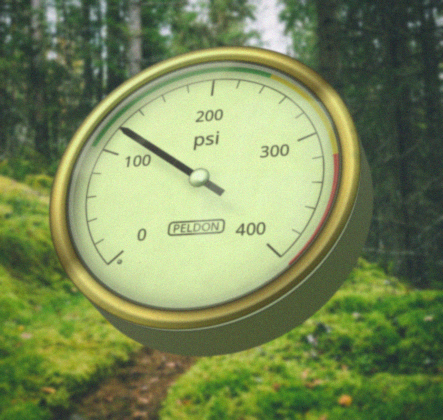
120 (psi)
